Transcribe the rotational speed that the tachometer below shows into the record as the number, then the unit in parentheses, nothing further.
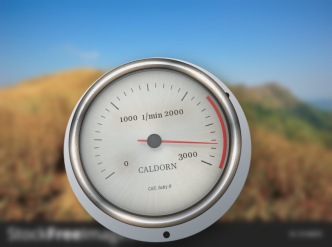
2750 (rpm)
